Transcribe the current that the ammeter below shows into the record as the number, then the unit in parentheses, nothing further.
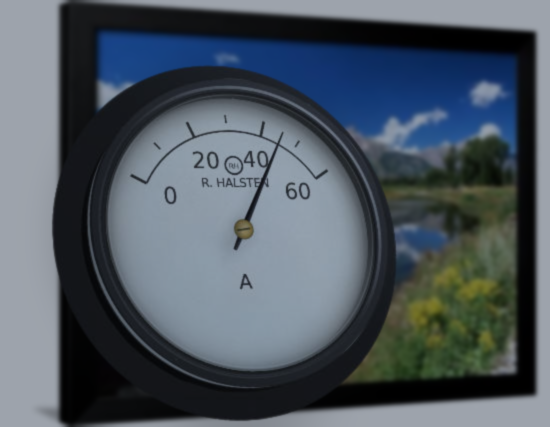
45 (A)
